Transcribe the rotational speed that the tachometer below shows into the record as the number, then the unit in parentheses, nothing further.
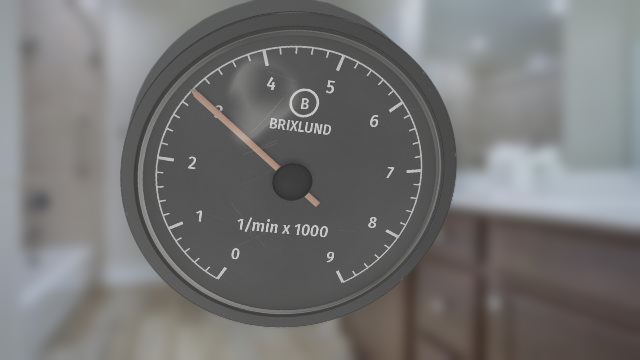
3000 (rpm)
